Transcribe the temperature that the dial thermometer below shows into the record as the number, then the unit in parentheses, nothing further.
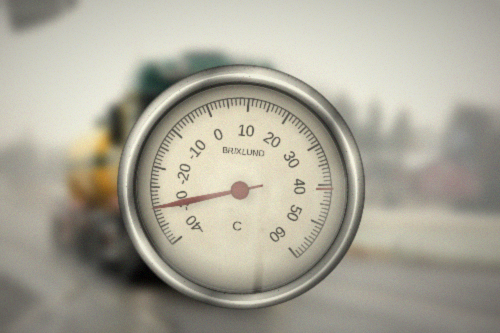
-30 (°C)
